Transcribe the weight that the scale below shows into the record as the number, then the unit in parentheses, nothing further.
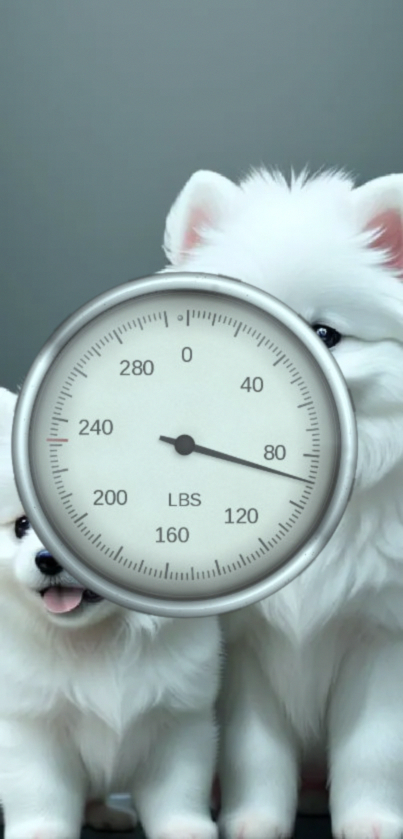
90 (lb)
